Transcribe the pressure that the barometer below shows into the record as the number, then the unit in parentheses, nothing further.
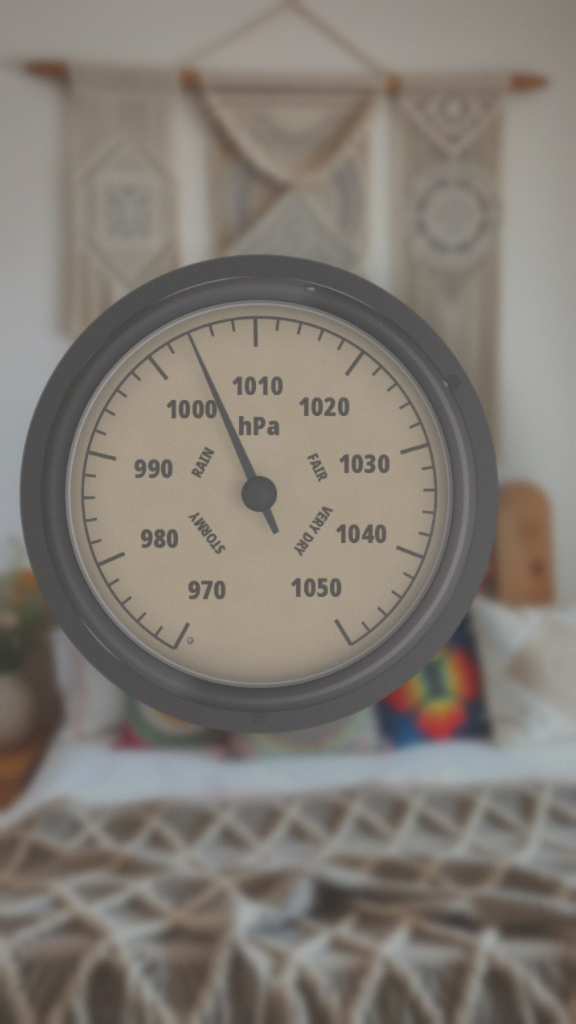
1004 (hPa)
